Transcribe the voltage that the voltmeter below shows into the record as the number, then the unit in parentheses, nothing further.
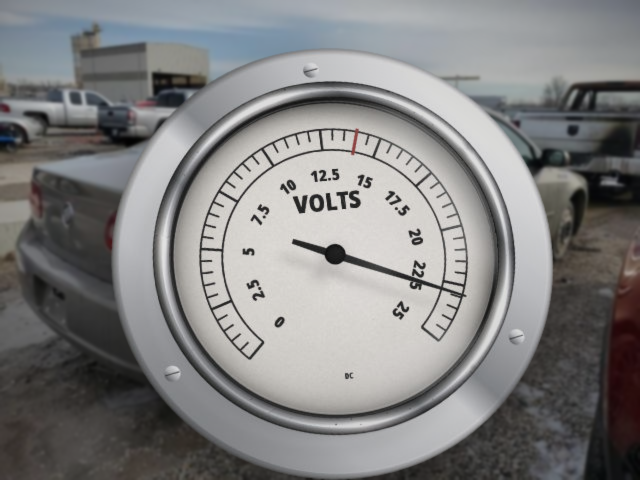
23 (V)
